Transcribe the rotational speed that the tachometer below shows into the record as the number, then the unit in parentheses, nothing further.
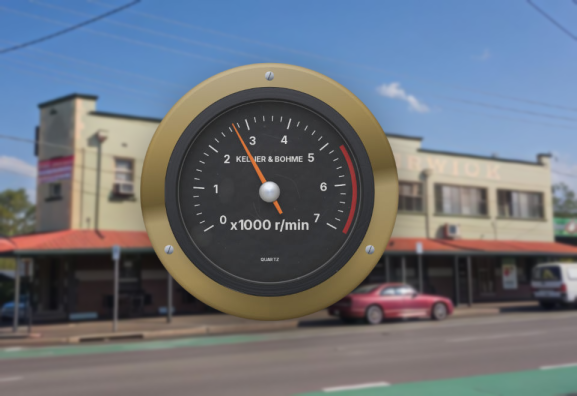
2700 (rpm)
